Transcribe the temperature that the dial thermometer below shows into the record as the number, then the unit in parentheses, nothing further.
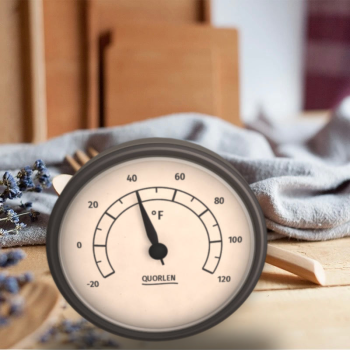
40 (°F)
